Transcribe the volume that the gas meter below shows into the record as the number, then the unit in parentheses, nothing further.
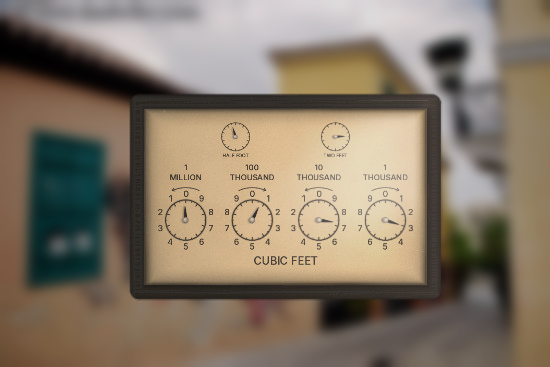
7300 (ft³)
